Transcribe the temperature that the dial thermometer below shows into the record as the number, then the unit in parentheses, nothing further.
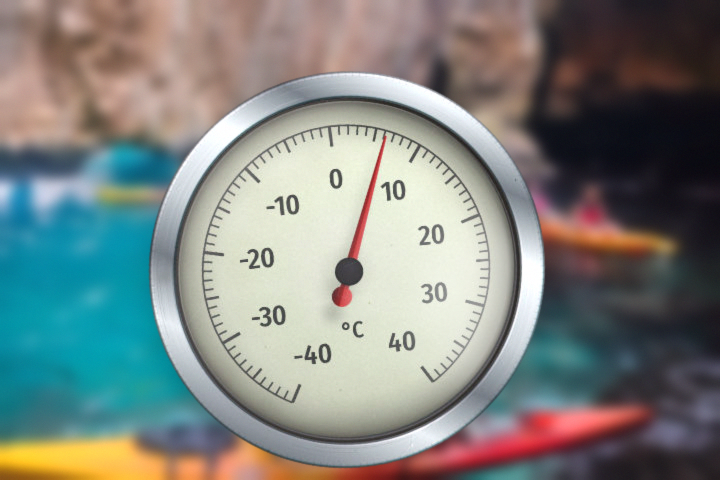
6 (°C)
